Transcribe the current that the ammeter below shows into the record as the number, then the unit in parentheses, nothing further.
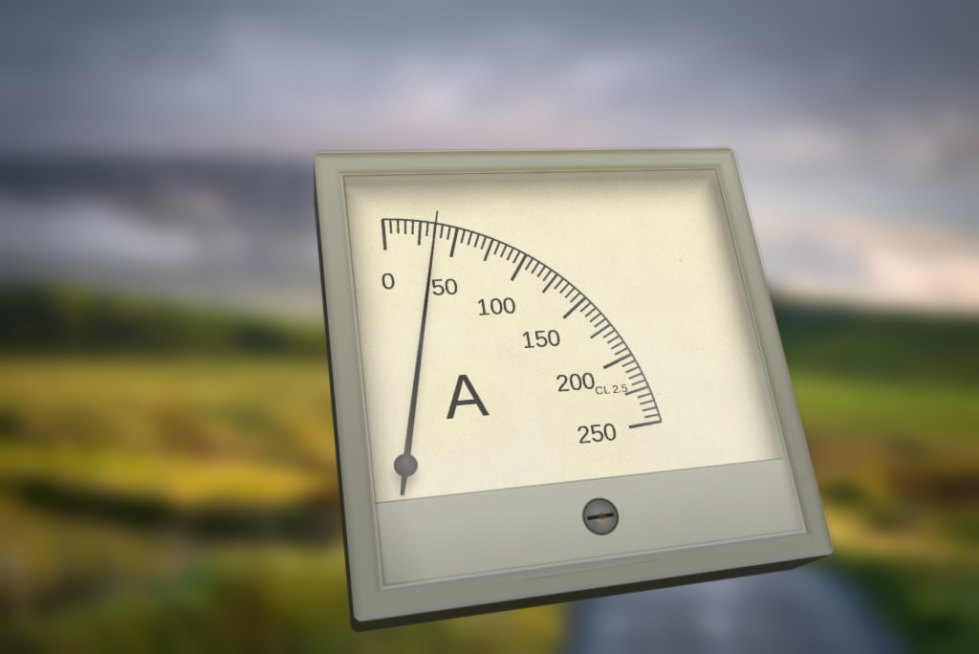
35 (A)
